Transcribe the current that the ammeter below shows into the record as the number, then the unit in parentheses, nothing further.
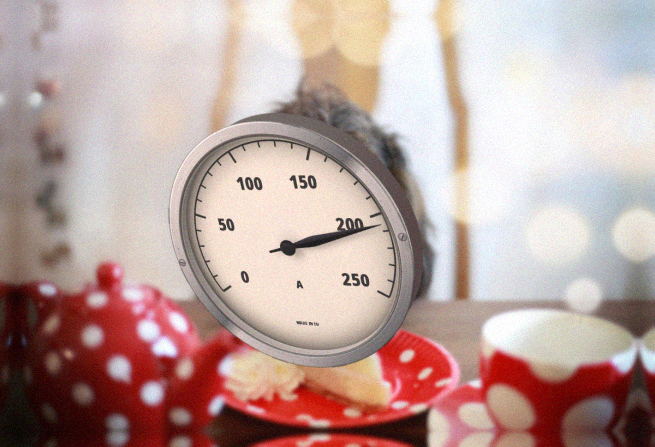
205 (A)
